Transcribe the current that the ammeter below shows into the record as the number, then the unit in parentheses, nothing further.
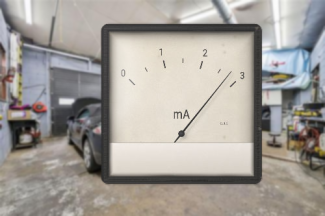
2.75 (mA)
